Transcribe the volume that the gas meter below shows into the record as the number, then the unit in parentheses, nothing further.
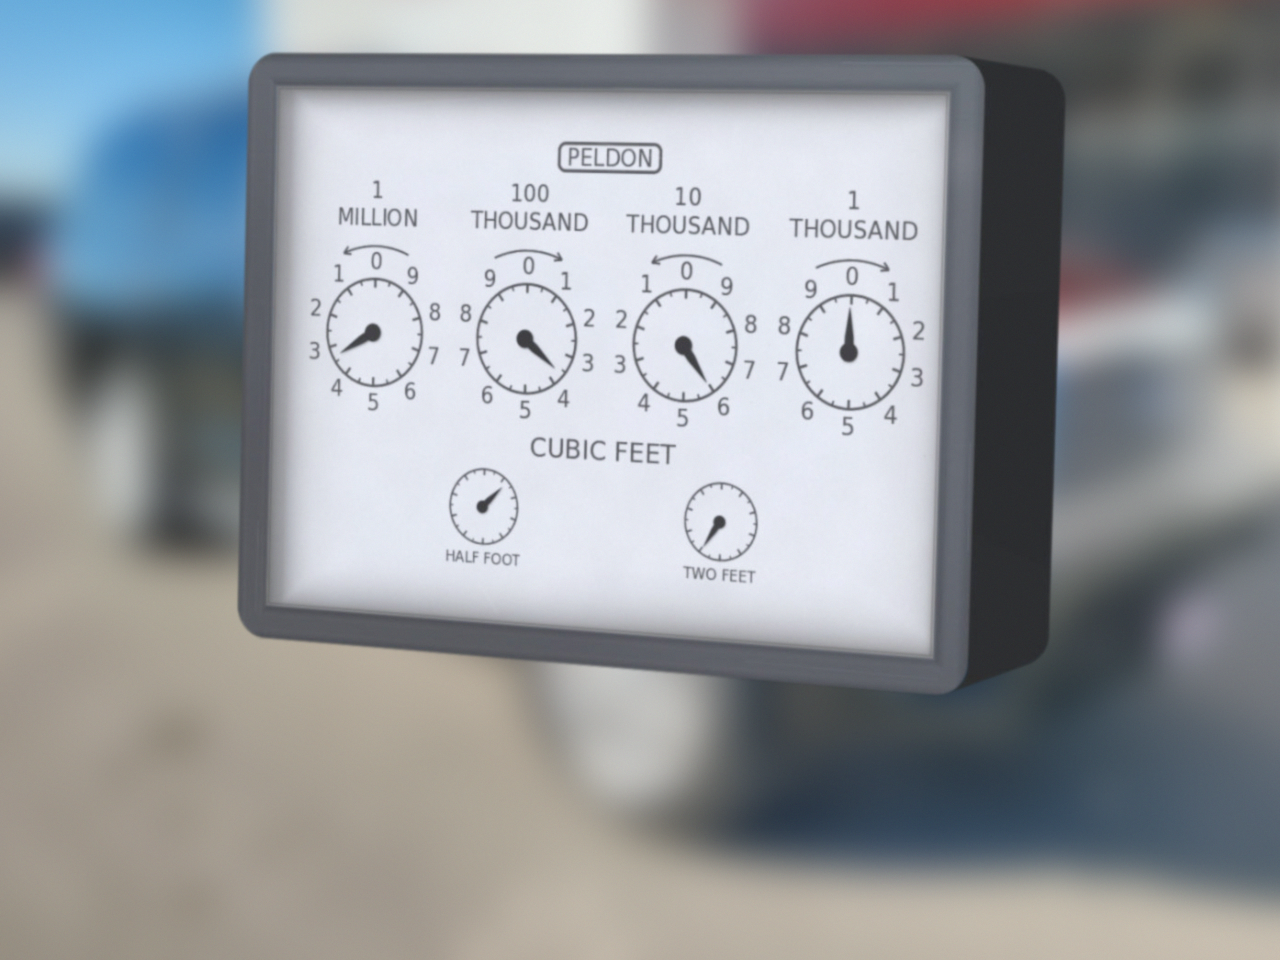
336000 (ft³)
